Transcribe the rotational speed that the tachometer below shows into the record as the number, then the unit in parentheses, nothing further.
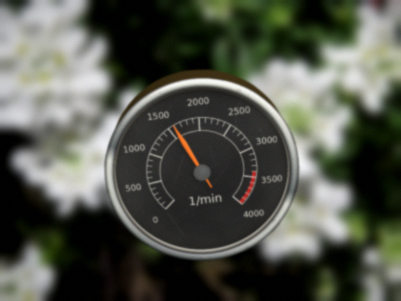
1600 (rpm)
